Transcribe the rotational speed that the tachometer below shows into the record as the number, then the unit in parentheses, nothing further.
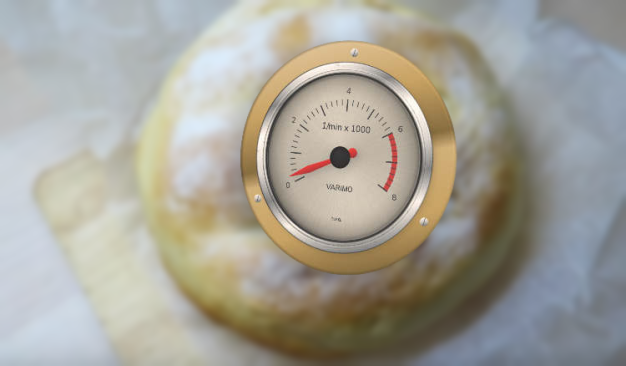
200 (rpm)
